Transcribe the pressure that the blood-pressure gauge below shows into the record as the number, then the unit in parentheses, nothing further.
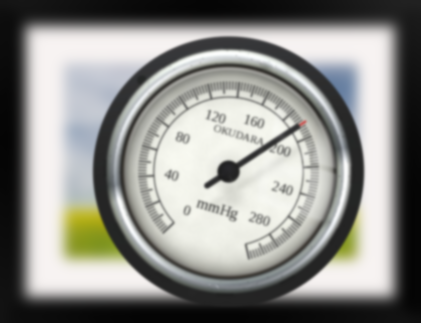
190 (mmHg)
